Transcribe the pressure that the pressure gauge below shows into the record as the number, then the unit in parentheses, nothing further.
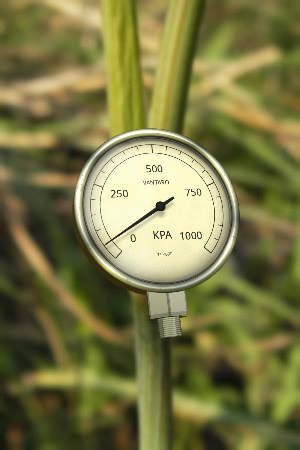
50 (kPa)
